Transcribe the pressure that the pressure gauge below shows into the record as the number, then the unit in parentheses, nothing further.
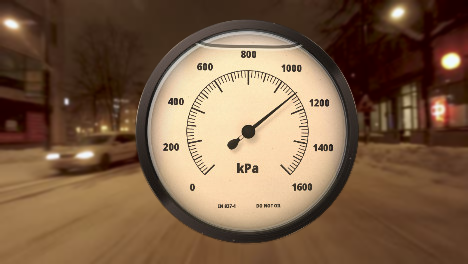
1100 (kPa)
